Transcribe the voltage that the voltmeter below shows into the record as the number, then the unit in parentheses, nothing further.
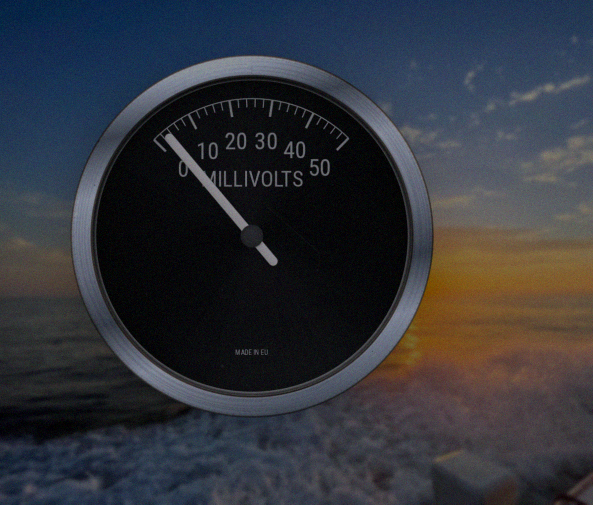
3 (mV)
